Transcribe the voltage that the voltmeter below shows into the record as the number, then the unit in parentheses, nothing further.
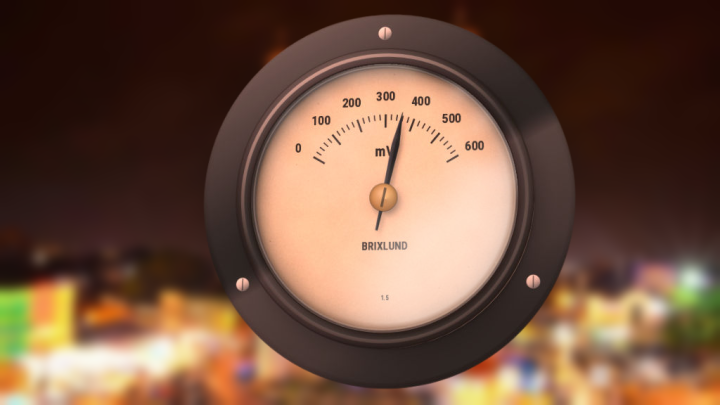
360 (mV)
